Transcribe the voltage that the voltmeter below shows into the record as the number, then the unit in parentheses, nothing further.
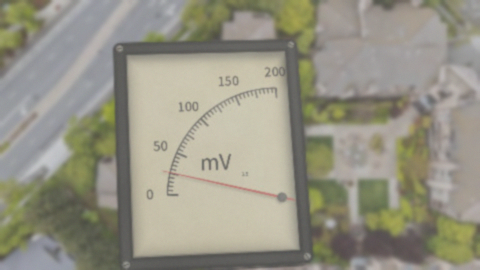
25 (mV)
